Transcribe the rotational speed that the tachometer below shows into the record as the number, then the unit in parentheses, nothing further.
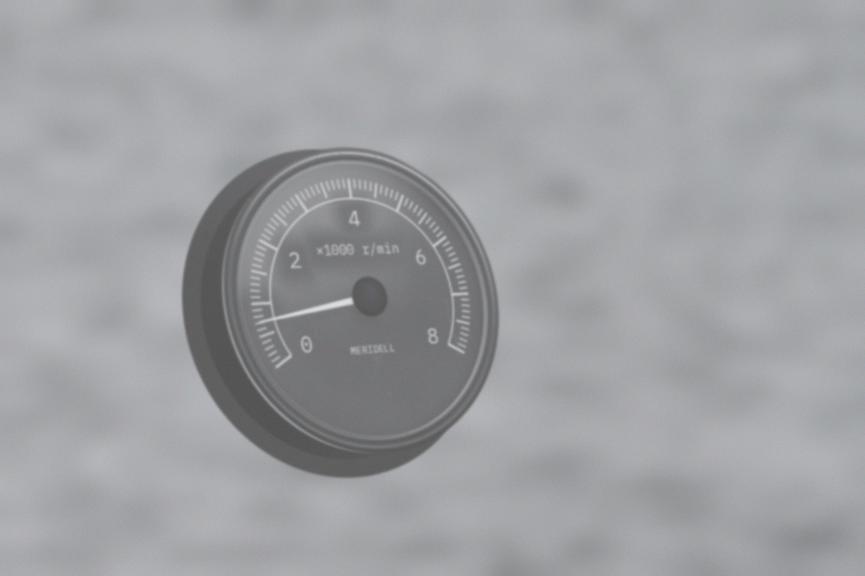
700 (rpm)
